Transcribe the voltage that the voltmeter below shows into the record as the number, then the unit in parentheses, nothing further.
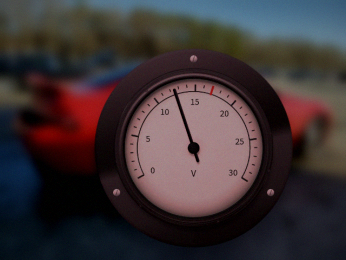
12.5 (V)
